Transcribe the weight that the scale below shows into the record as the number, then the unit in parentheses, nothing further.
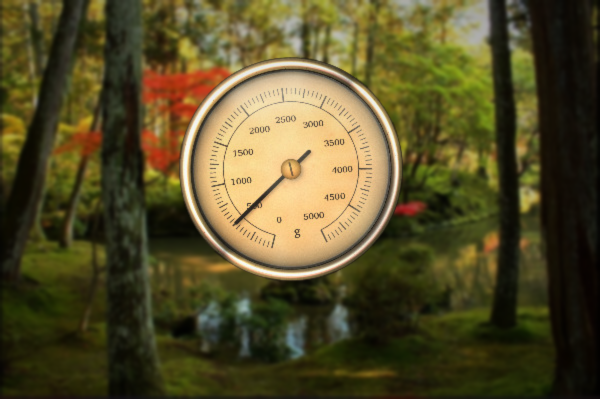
500 (g)
